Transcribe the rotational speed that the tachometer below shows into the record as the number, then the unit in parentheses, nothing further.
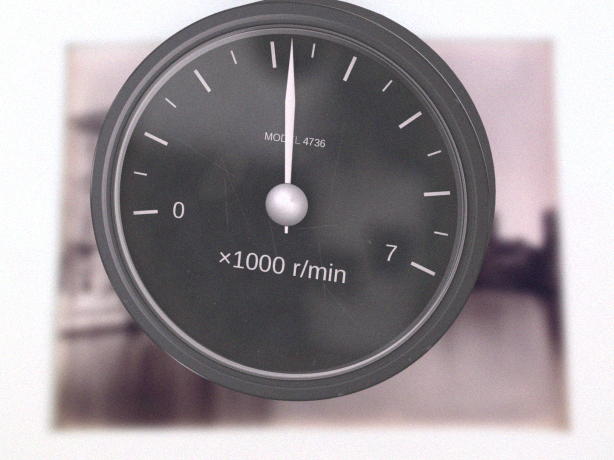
3250 (rpm)
